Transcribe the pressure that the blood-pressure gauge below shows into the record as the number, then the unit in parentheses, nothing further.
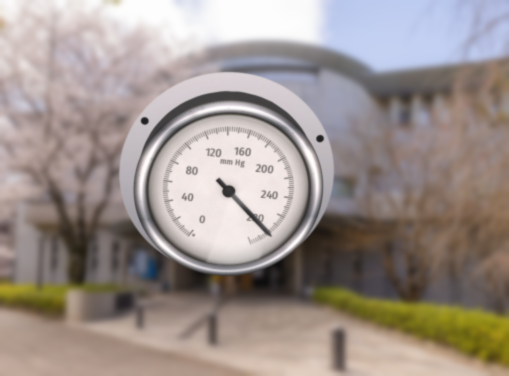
280 (mmHg)
